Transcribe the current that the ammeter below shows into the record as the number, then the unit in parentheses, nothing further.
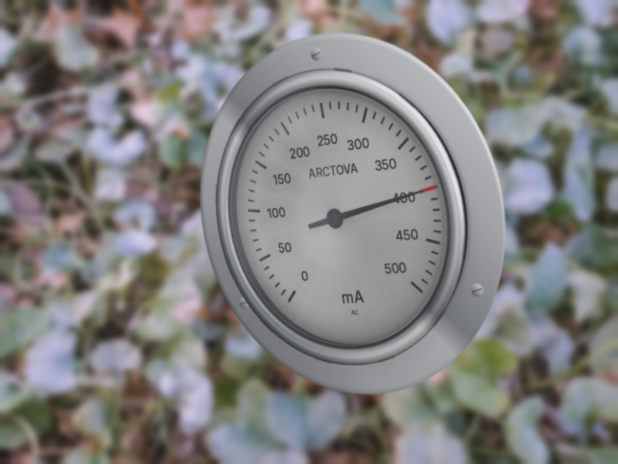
400 (mA)
